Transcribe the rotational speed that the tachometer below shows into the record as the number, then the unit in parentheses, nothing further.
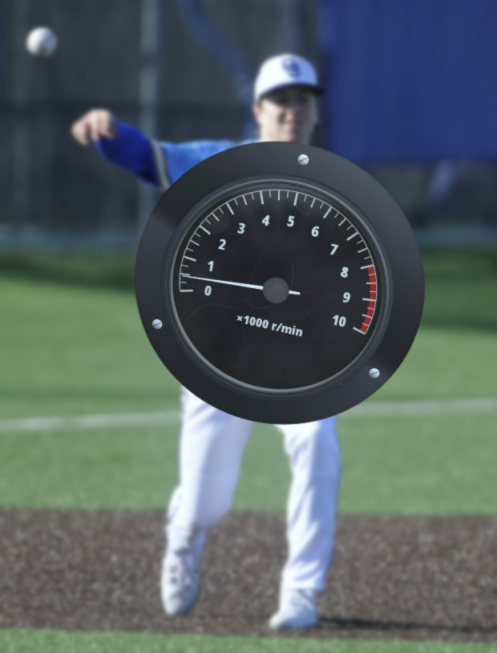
500 (rpm)
